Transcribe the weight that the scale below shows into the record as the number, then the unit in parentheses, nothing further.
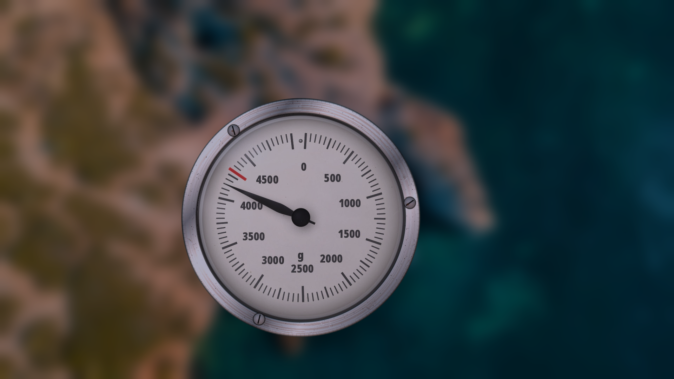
4150 (g)
